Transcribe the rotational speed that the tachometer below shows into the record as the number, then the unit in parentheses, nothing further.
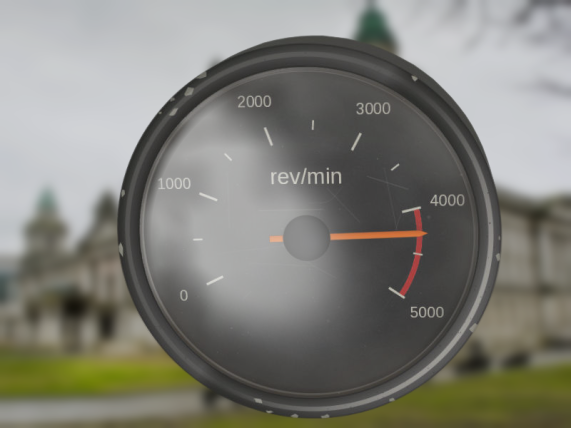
4250 (rpm)
